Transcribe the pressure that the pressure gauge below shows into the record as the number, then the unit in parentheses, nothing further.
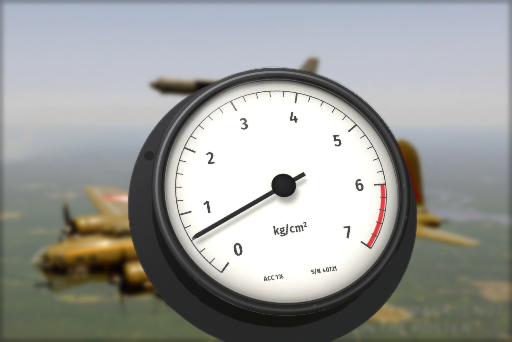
0.6 (kg/cm²)
